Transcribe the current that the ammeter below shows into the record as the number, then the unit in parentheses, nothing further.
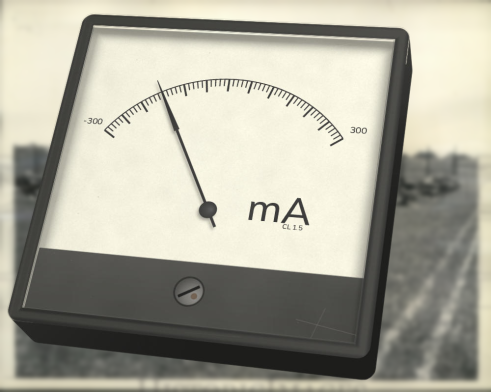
-150 (mA)
